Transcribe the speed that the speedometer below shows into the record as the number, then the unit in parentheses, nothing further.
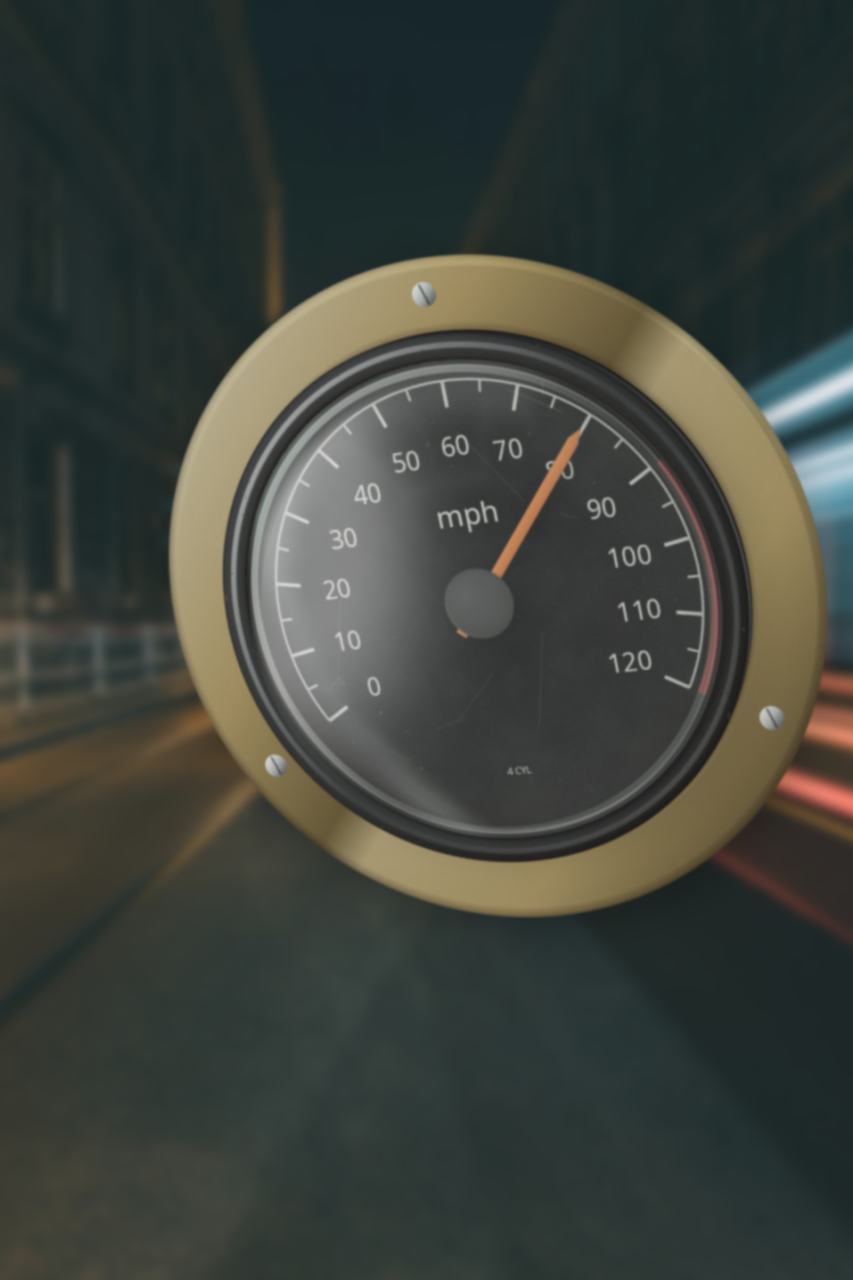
80 (mph)
